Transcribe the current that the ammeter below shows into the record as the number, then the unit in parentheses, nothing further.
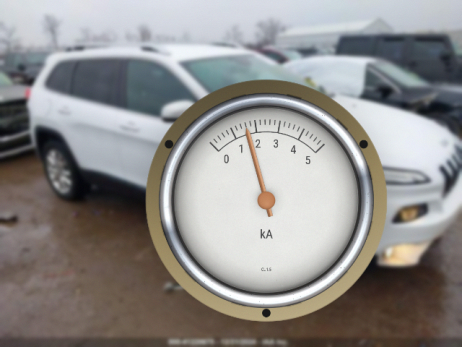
1.6 (kA)
